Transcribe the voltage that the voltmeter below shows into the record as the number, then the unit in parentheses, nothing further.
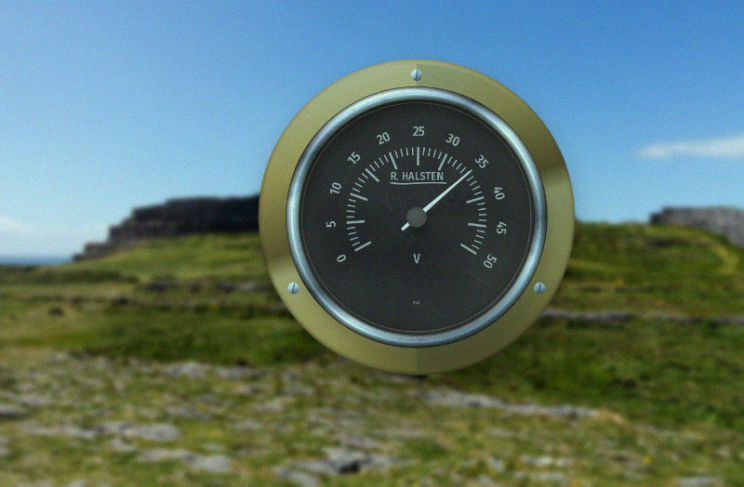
35 (V)
